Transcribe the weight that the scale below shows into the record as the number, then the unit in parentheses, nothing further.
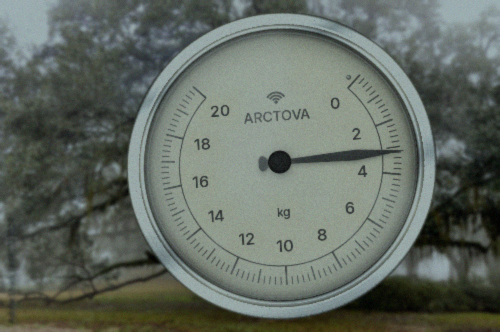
3.2 (kg)
